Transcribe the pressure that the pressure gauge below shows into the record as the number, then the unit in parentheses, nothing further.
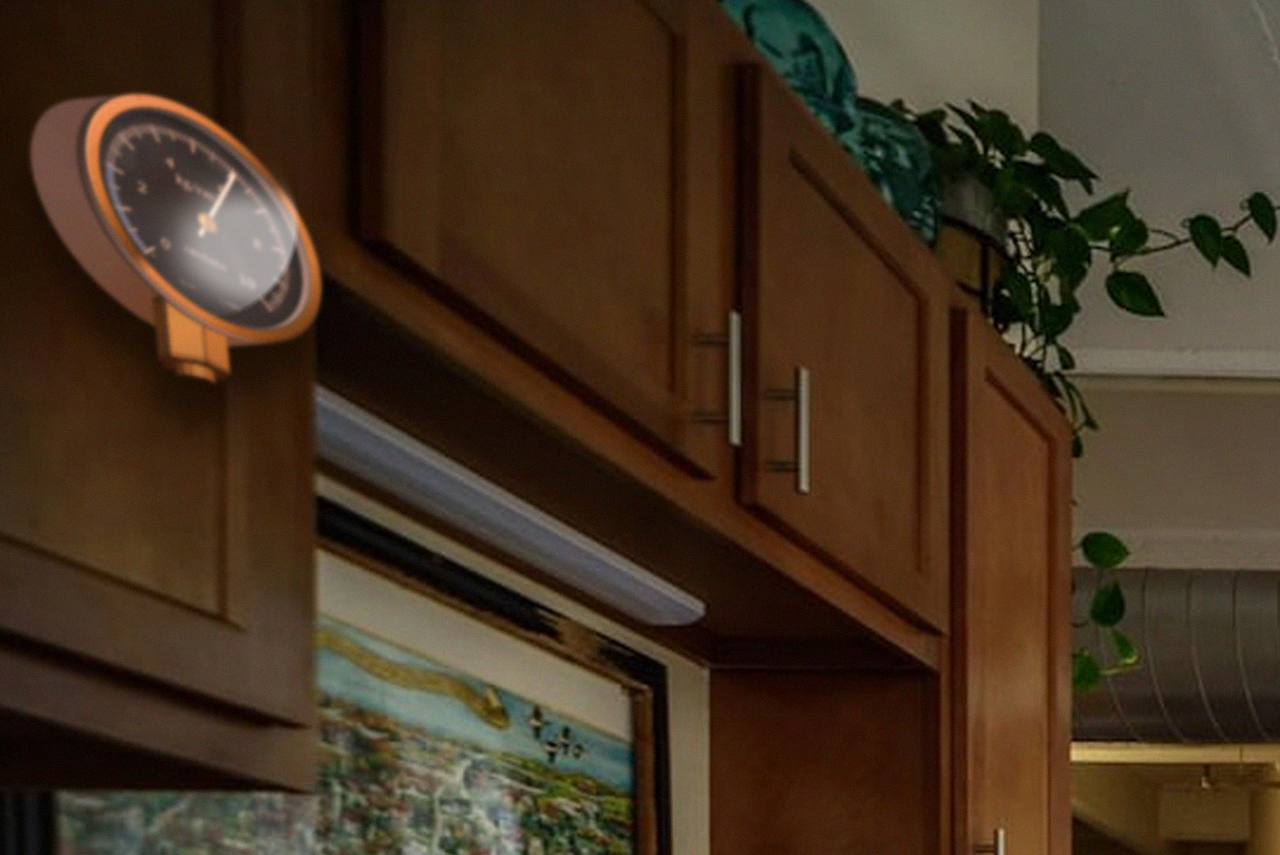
6 (kg/cm²)
